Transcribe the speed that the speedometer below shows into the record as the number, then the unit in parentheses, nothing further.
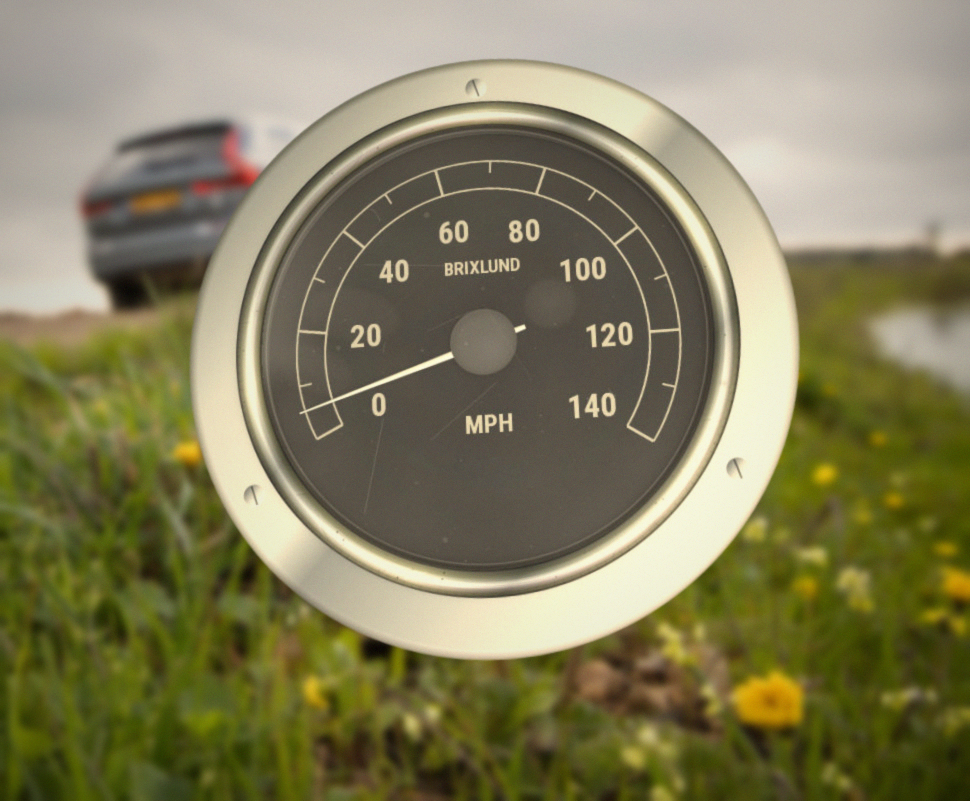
5 (mph)
